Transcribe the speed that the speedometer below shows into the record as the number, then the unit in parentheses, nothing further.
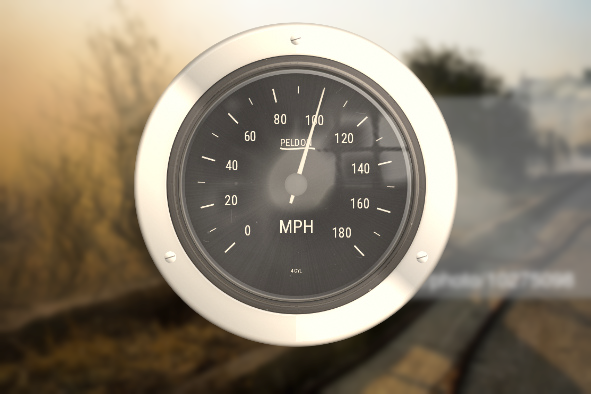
100 (mph)
